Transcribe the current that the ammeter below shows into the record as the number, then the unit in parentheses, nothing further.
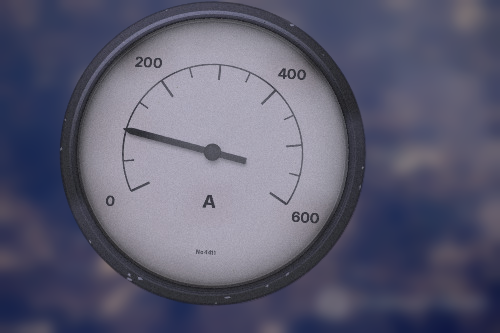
100 (A)
